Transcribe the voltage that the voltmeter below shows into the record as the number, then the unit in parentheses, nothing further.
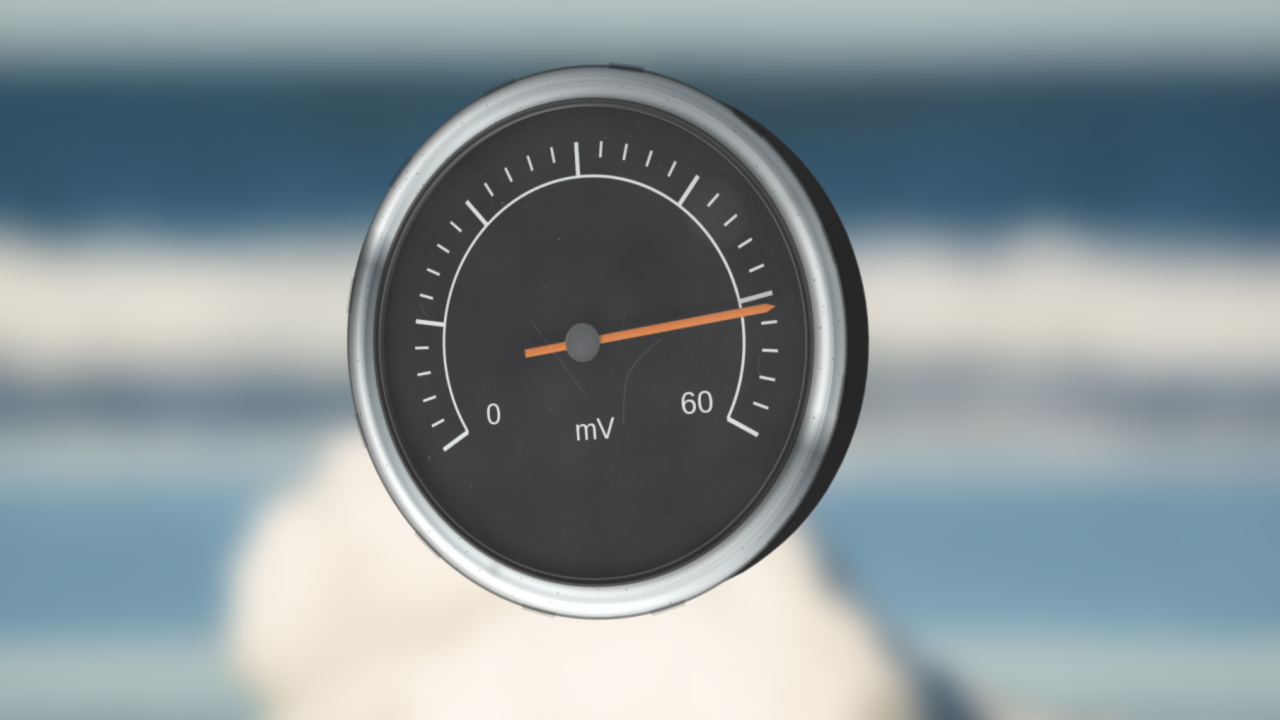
51 (mV)
